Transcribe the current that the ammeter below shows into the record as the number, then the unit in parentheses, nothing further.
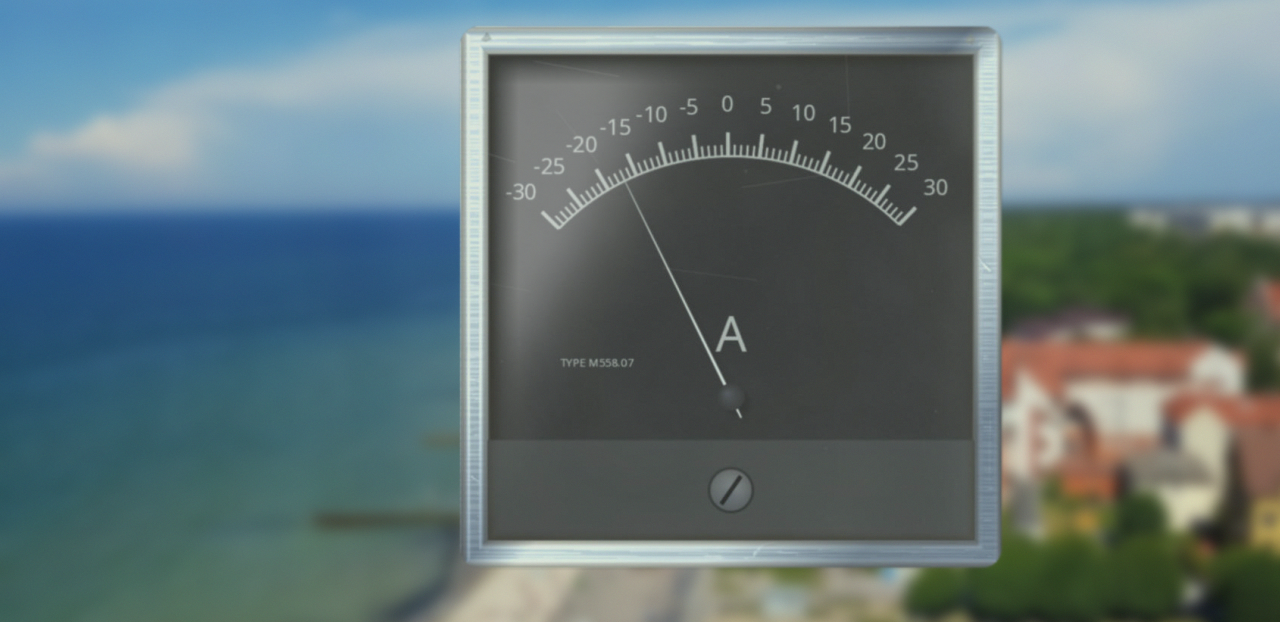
-17 (A)
